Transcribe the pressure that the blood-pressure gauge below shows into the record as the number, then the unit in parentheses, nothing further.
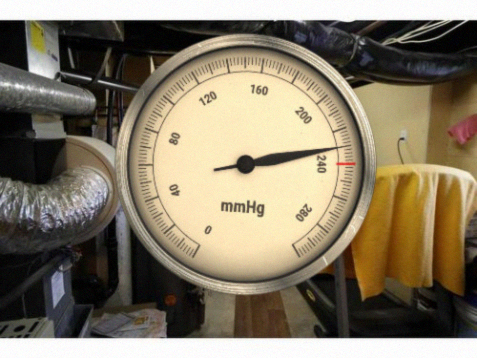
230 (mmHg)
